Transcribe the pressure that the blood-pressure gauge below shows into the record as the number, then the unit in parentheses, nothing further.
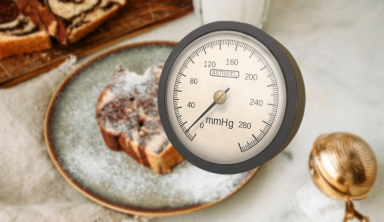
10 (mmHg)
